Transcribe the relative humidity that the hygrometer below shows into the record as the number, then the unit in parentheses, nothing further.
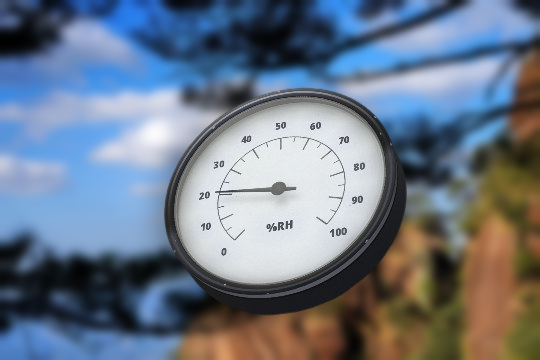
20 (%)
